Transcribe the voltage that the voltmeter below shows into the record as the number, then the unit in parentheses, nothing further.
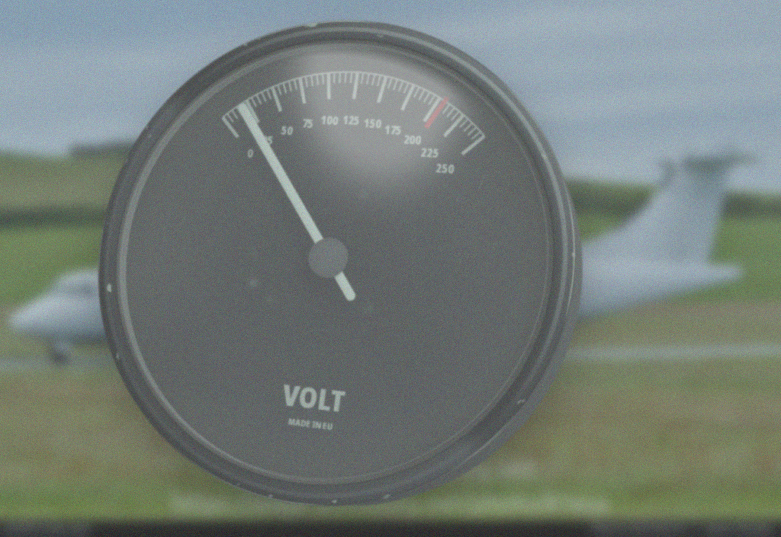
20 (V)
